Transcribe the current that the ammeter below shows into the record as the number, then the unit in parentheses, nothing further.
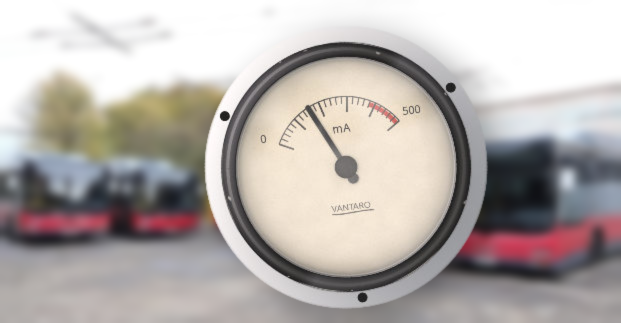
160 (mA)
